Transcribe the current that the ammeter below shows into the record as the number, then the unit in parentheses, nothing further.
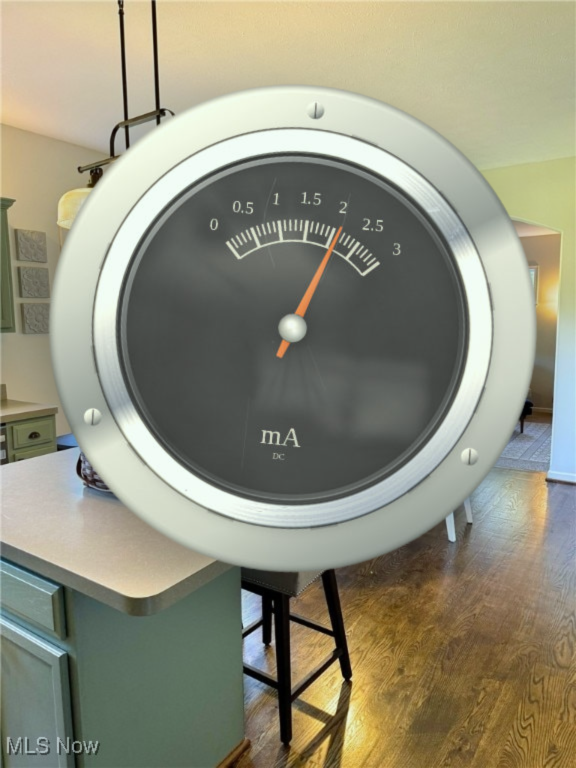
2.1 (mA)
